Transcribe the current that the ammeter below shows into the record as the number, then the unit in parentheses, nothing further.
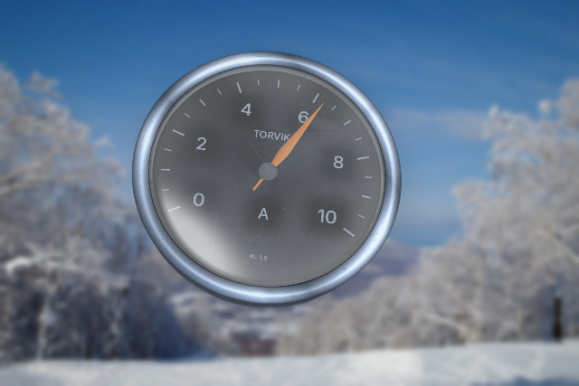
6.25 (A)
